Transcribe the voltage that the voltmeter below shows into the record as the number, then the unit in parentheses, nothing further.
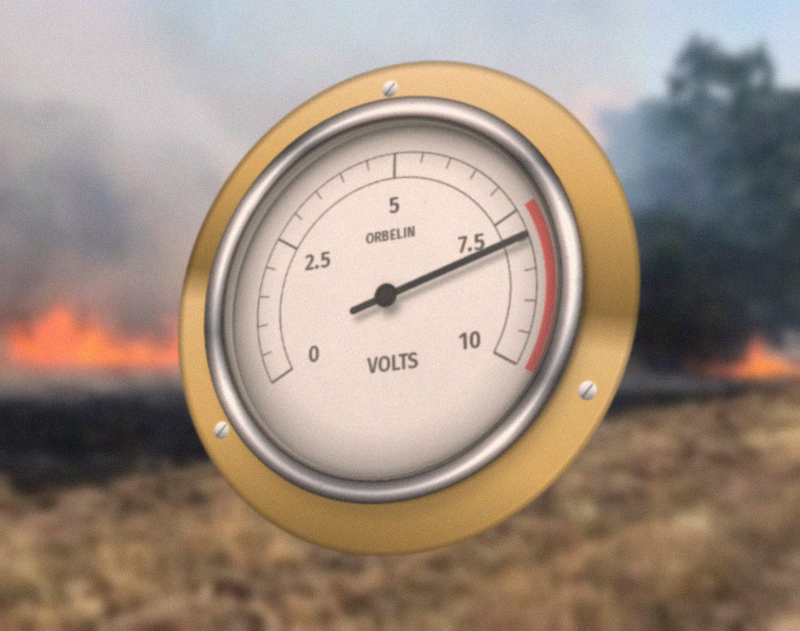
8 (V)
